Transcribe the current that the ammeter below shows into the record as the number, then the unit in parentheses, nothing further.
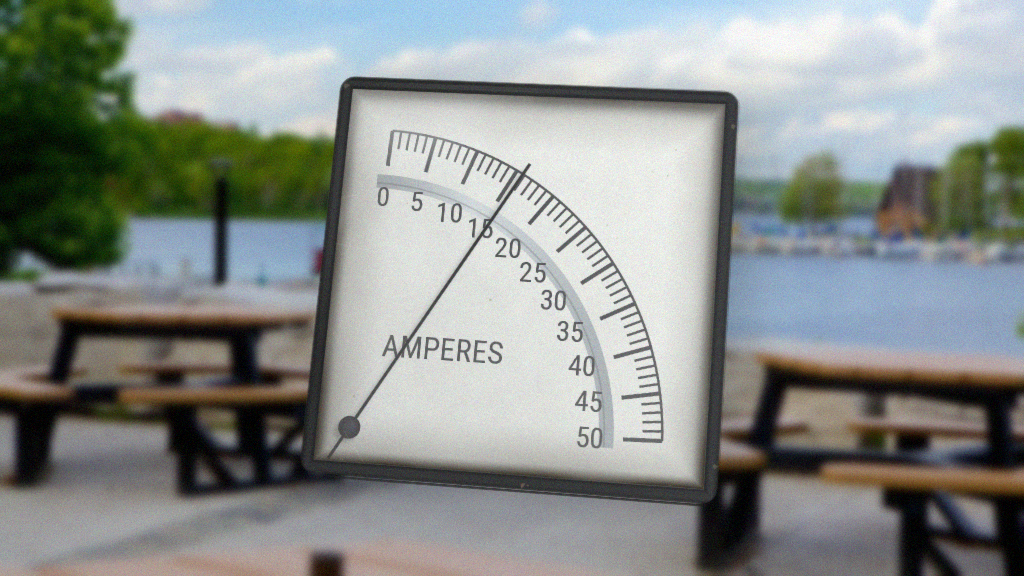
16 (A)
